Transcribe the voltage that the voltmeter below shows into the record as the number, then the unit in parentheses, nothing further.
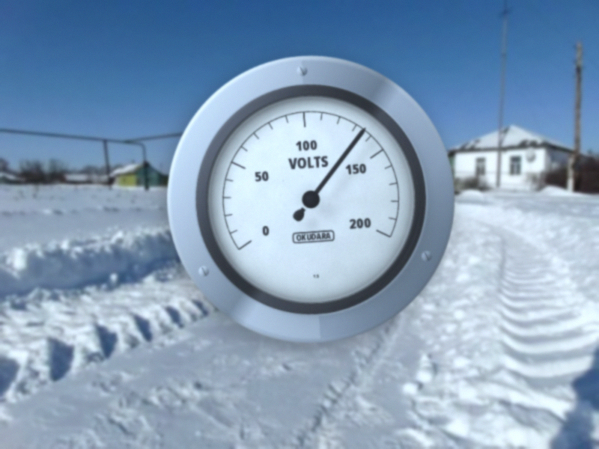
135 (V)
